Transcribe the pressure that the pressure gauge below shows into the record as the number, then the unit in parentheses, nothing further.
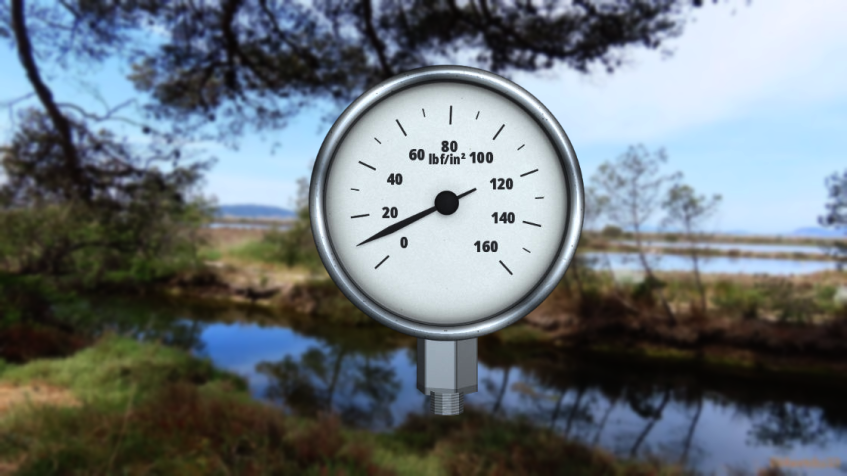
10 (psi)
